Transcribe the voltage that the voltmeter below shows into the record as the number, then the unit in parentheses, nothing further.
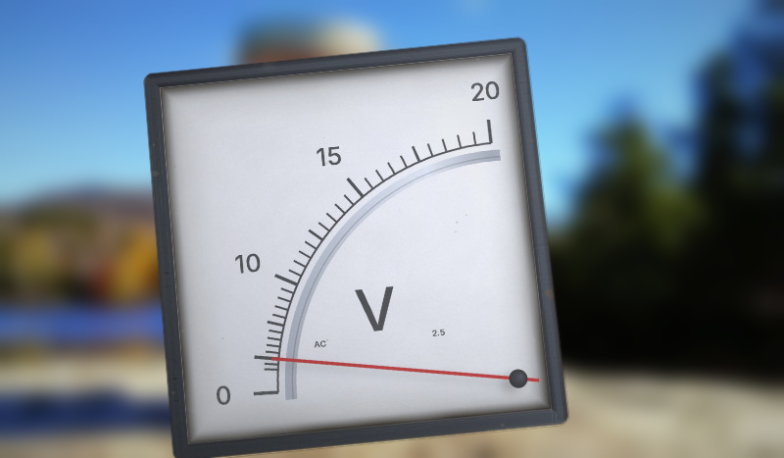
5 (V)
